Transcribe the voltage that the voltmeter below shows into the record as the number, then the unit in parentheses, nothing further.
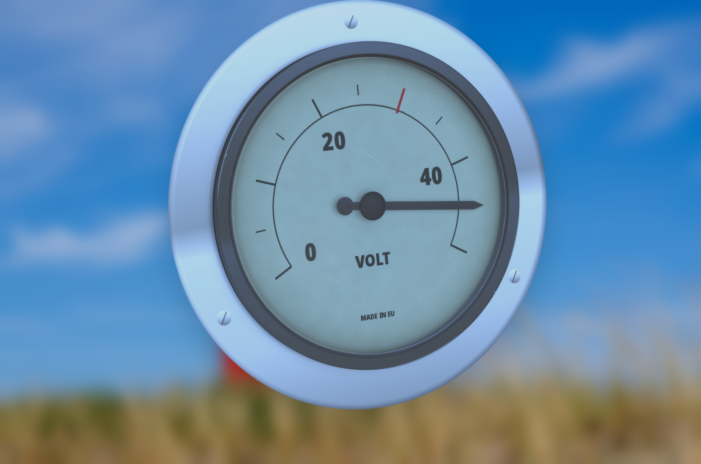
45 (V)
